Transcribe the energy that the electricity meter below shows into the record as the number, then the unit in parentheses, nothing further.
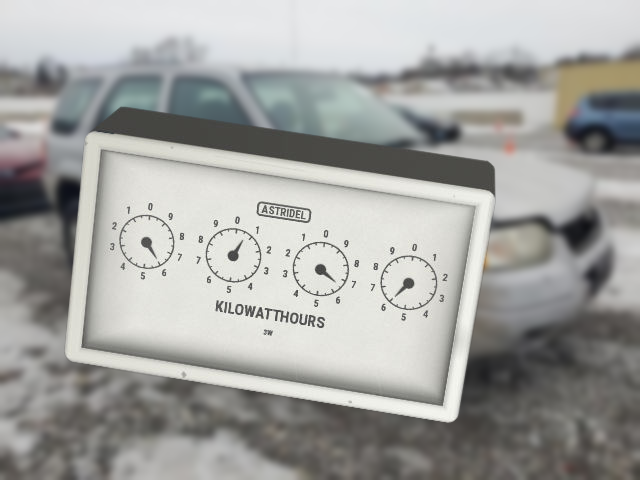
6066 (kWh)
